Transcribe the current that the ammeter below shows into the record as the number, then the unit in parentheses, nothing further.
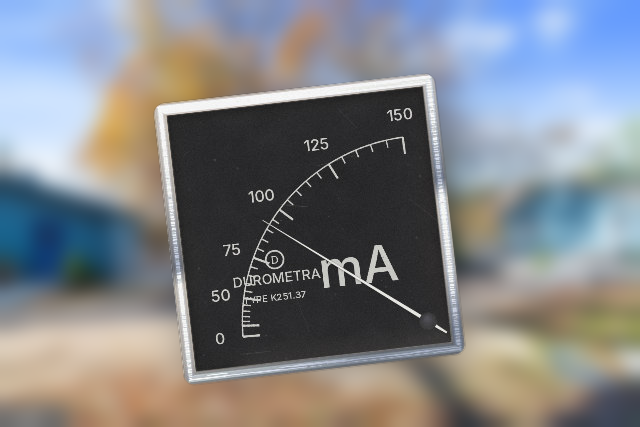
92.5 (mA)
